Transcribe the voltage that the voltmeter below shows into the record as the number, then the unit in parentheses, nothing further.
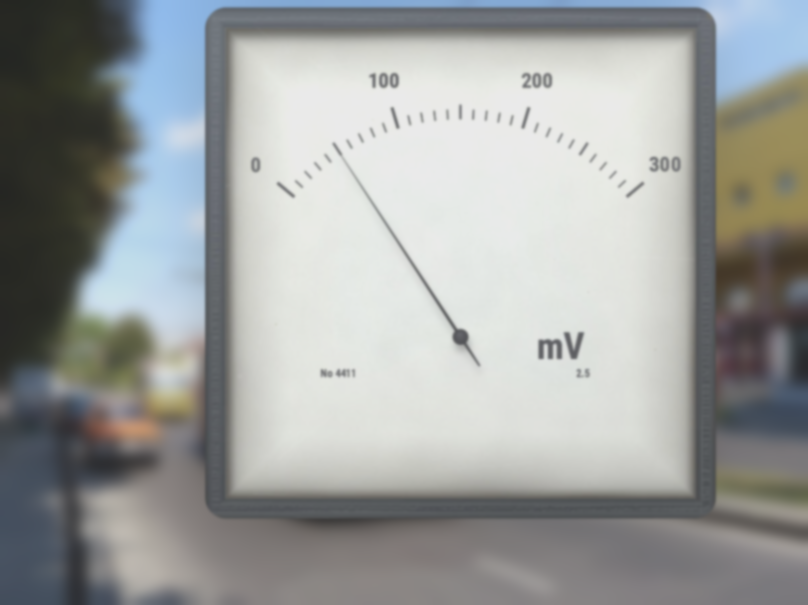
50 (mV)
